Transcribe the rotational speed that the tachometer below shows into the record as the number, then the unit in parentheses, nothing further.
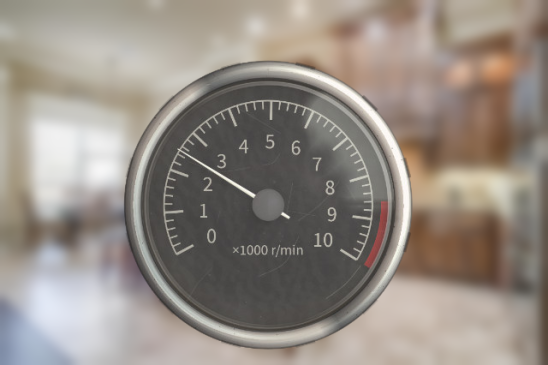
2500 (rpm)
